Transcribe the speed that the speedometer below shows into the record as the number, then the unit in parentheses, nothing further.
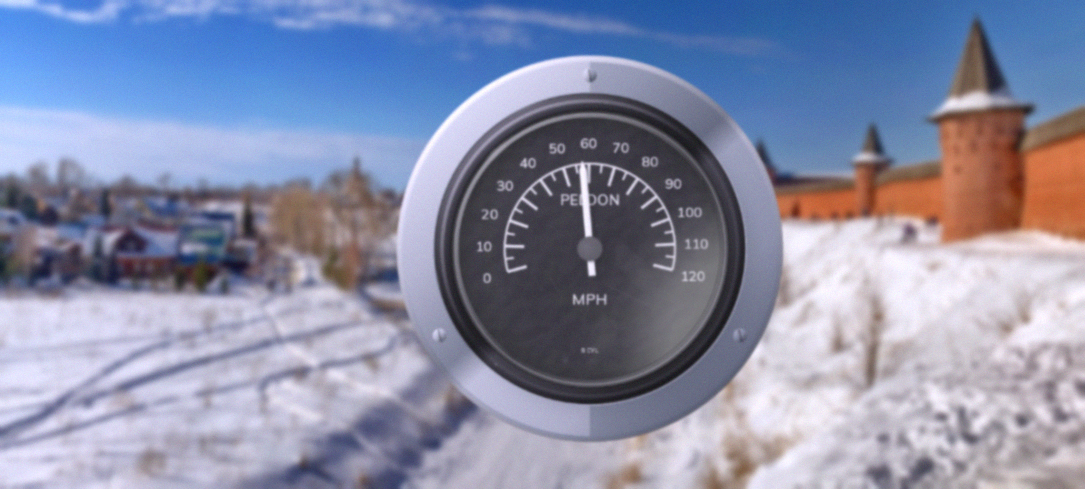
57.5 (mph)
